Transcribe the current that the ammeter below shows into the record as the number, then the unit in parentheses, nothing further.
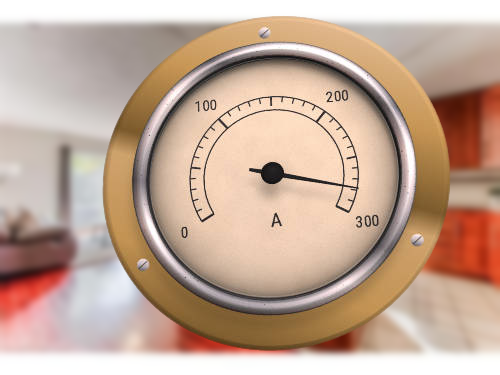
280 (A)
